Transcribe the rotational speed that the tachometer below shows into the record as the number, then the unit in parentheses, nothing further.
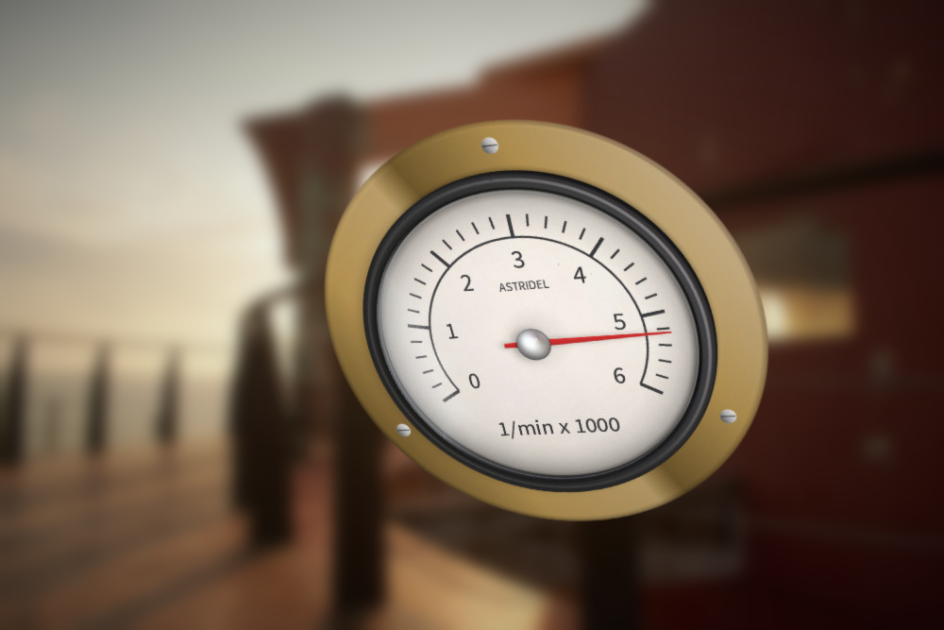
5200 (rpm)
